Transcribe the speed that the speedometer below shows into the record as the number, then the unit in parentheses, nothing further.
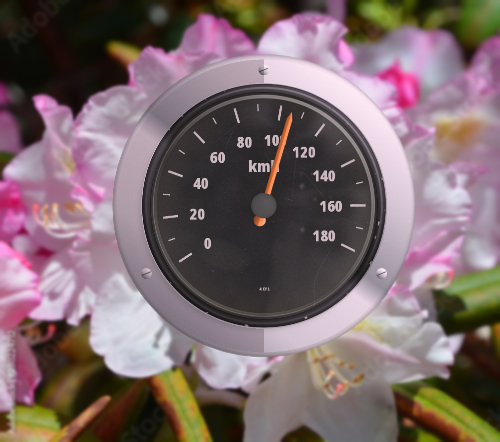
105 (km/h)
